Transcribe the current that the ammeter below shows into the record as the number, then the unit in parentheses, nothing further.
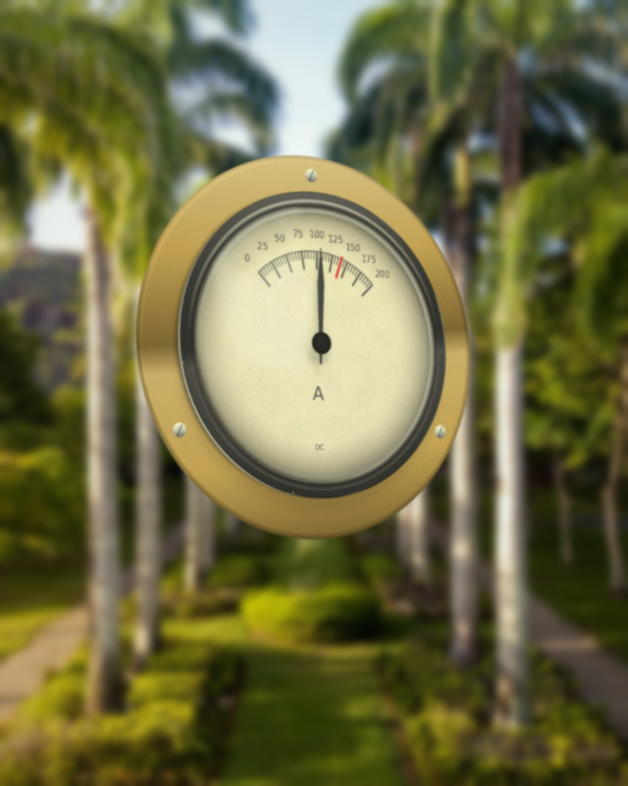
100 (A)
